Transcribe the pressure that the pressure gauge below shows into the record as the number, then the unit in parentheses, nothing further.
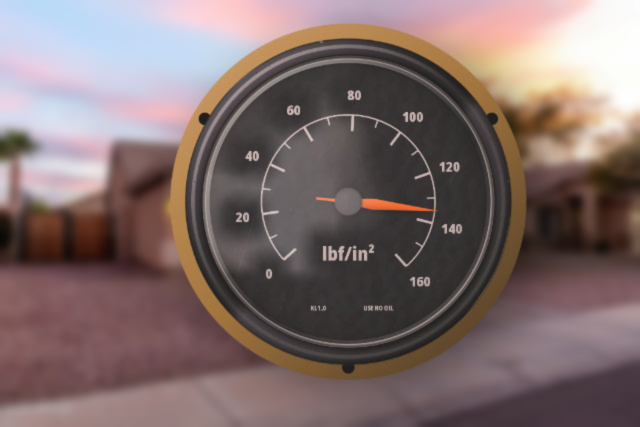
135 (psi)
